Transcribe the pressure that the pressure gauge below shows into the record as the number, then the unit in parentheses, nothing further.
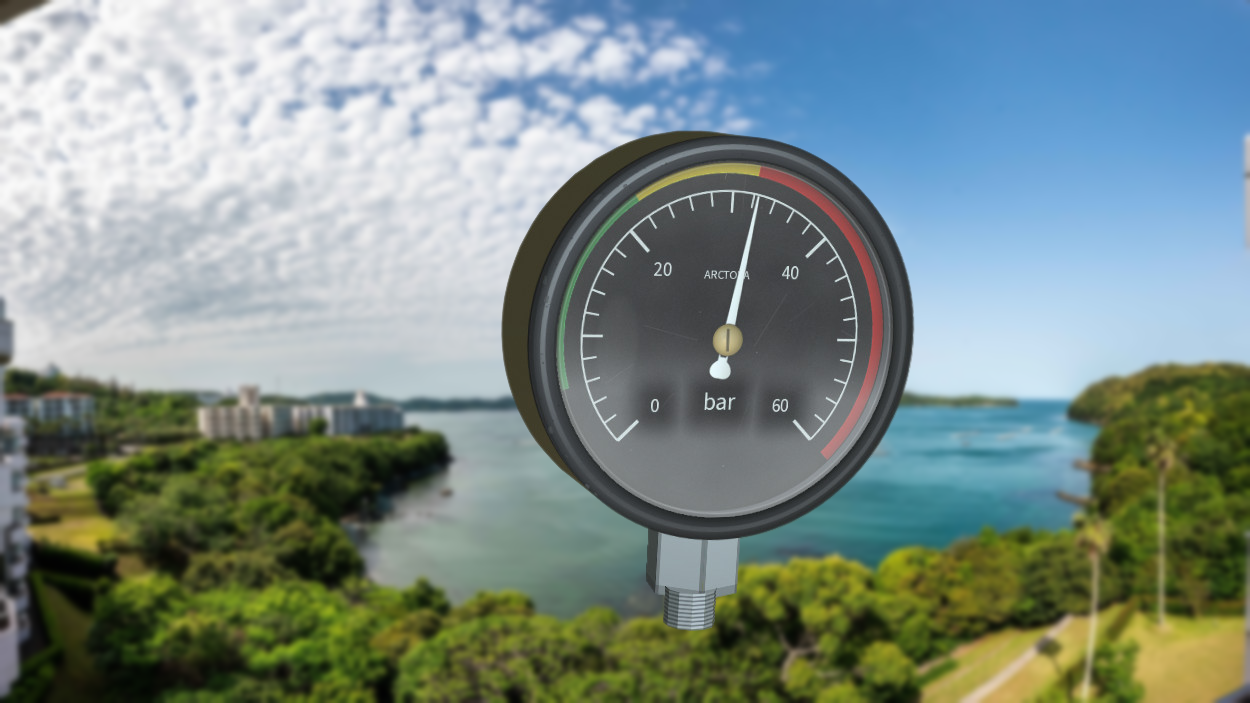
32 (bar)
